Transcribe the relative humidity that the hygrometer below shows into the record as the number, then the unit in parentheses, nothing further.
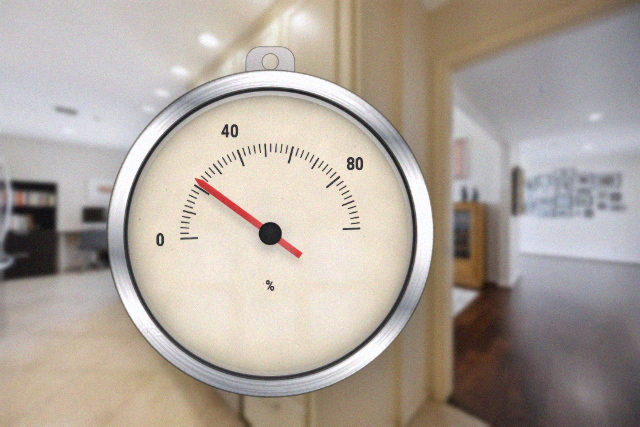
22 (%)
